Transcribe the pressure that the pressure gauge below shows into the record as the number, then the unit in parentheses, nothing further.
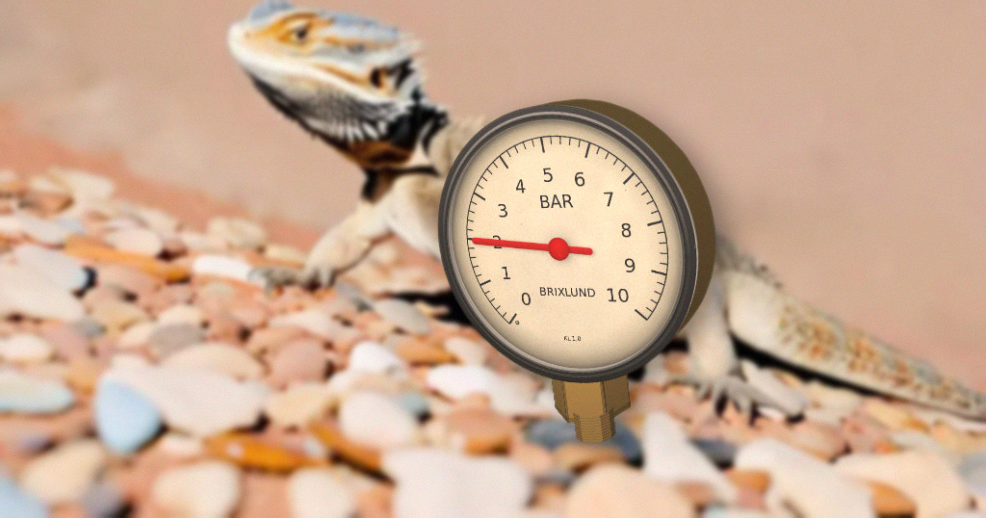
2 (bar)
